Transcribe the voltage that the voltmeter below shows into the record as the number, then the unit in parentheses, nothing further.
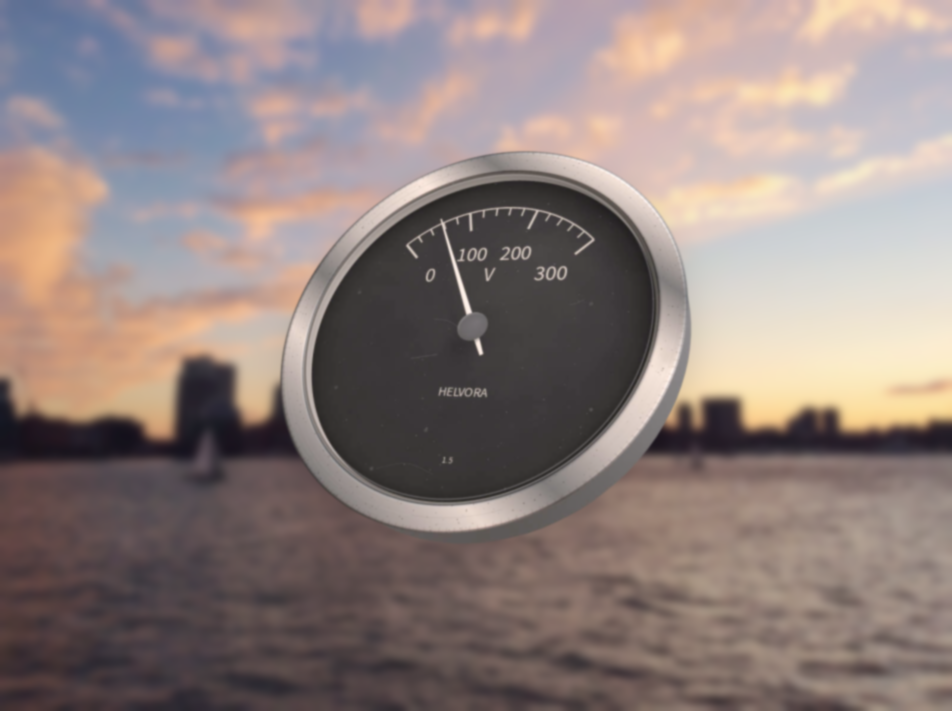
60 (V)
